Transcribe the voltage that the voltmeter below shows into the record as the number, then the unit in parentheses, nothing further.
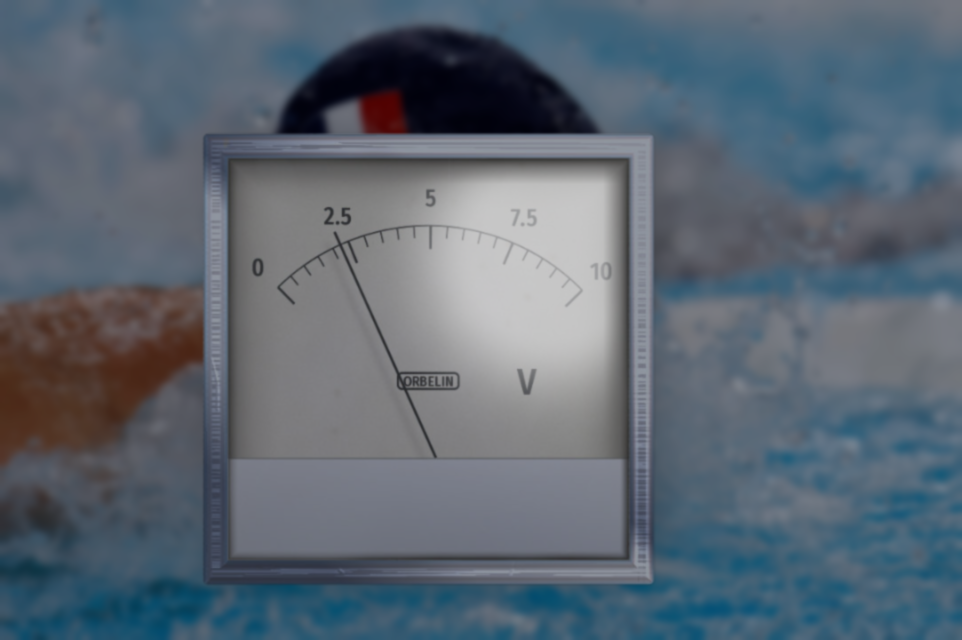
2.25 (V)
